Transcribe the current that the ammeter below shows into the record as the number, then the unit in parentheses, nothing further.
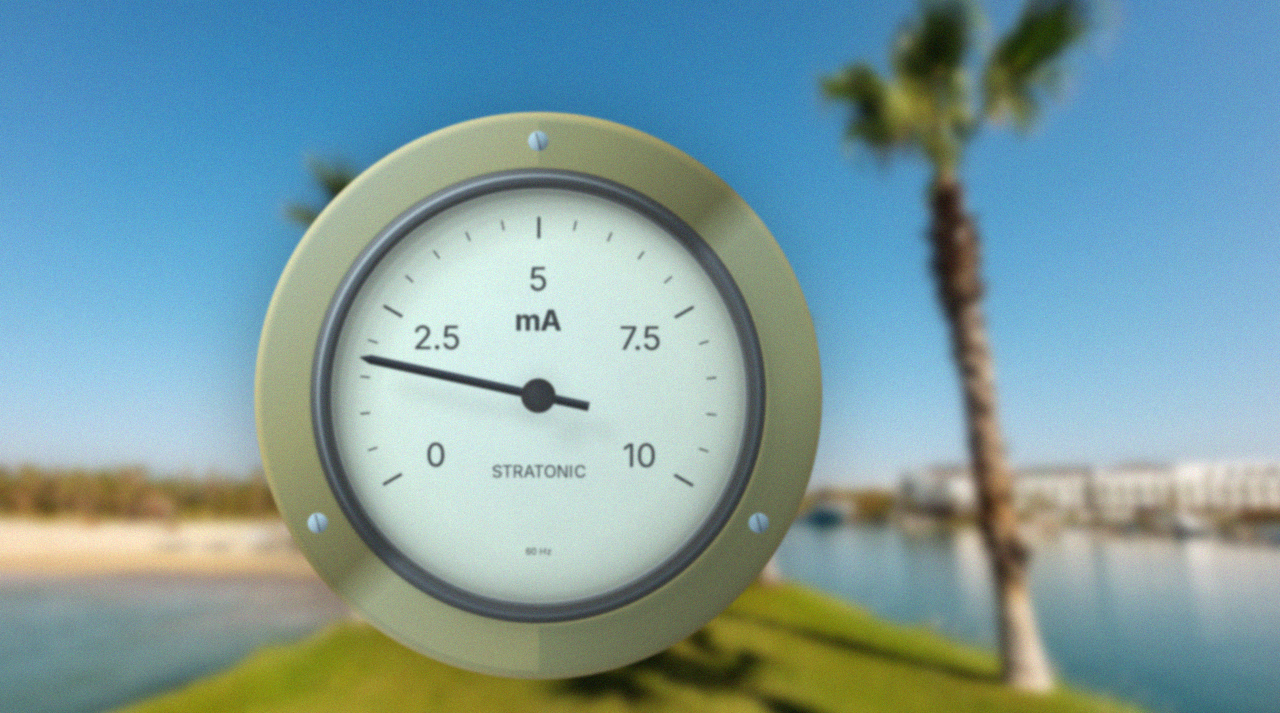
1.75 (mA)
